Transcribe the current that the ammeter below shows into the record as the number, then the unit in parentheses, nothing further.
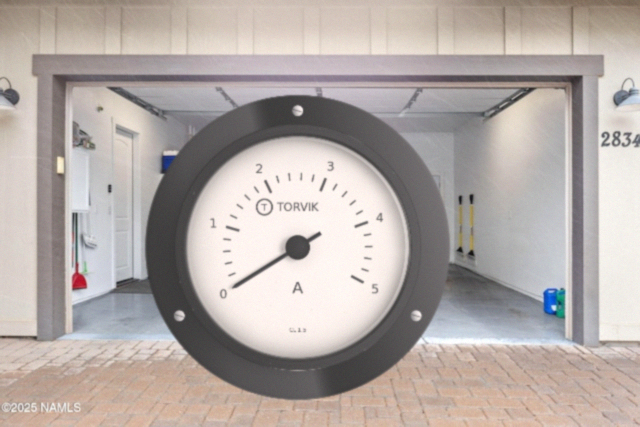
0 (A)
